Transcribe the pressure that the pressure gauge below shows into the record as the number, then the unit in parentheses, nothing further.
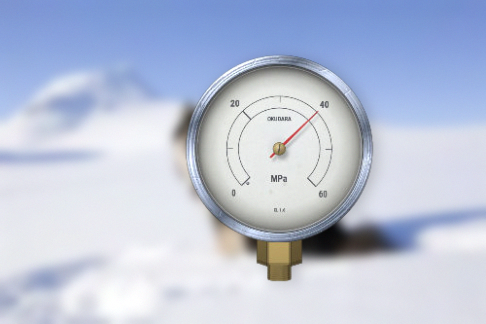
40 (MPa)
